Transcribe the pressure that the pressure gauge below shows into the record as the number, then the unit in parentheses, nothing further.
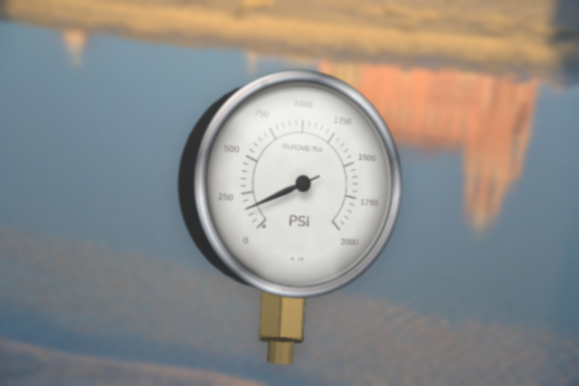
150 (psi)
